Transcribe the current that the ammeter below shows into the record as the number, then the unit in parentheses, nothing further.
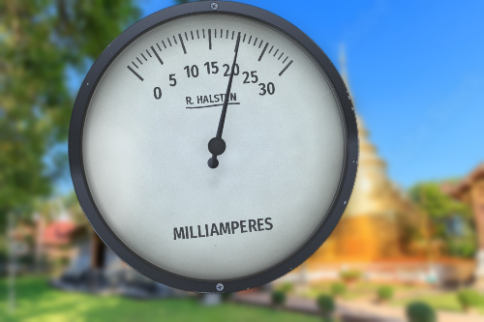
20 (mA)
